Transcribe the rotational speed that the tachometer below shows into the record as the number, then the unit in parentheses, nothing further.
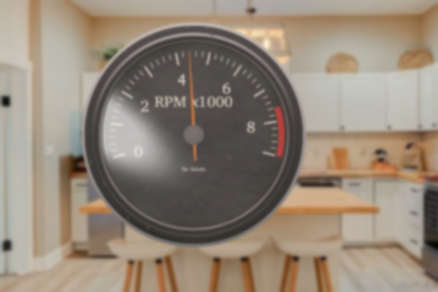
4400 (rpm)
